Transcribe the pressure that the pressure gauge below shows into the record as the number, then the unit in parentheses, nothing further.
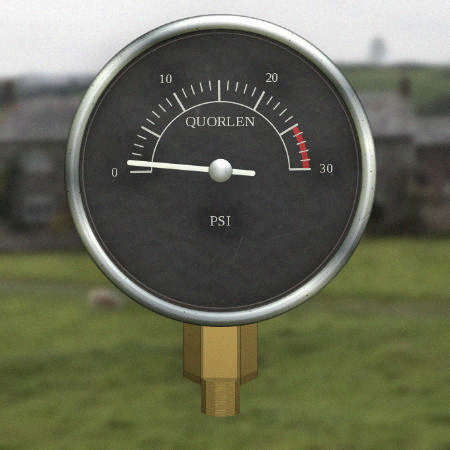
1 (psi)
